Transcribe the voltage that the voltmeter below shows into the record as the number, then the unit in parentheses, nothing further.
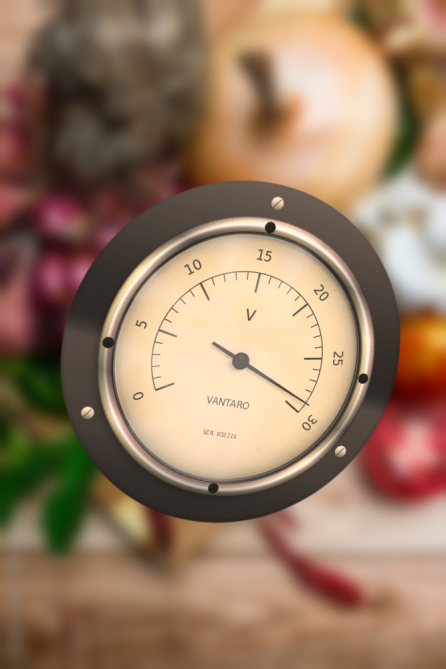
29 (V)
